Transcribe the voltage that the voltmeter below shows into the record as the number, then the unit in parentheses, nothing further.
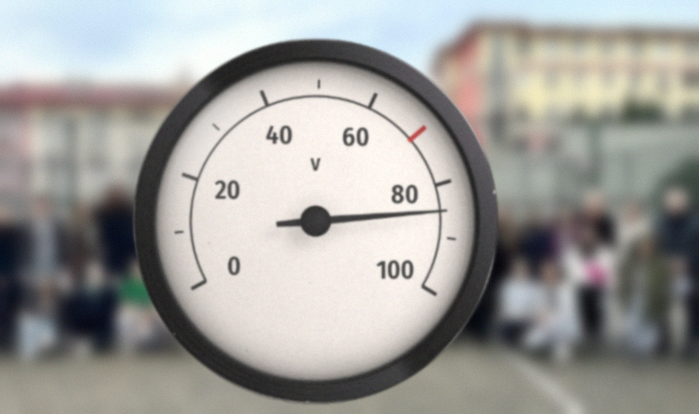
85 (V)
